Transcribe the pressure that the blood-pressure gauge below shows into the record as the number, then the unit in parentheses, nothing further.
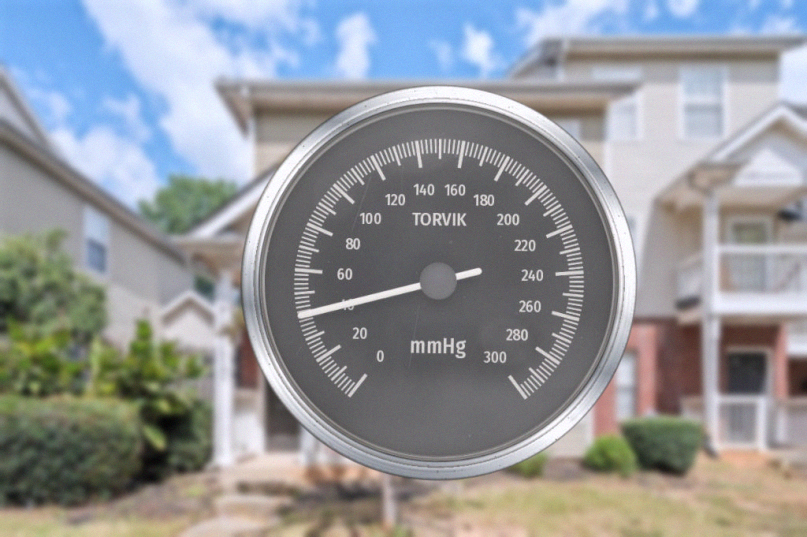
40 (mmHg)
